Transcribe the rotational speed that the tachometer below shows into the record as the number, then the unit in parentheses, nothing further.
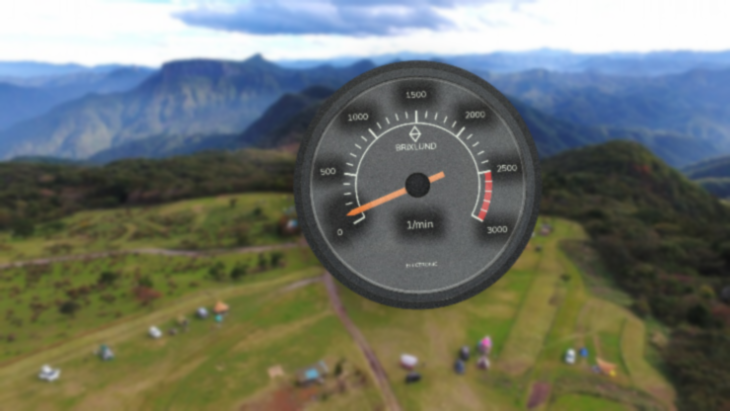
100 (rpm)
